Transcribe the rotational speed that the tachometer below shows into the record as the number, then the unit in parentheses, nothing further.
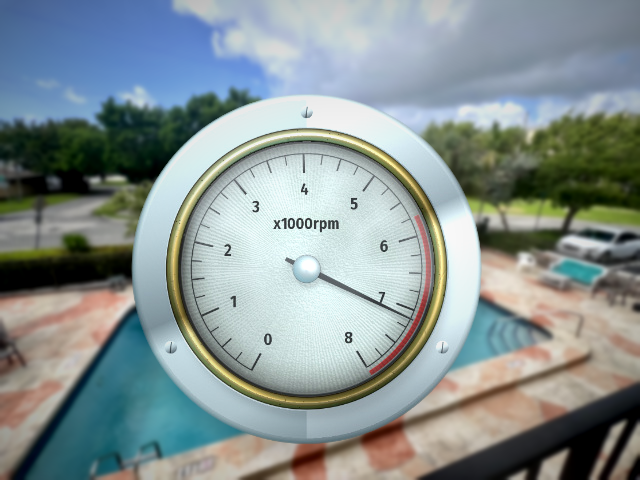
7125 (rpm)
